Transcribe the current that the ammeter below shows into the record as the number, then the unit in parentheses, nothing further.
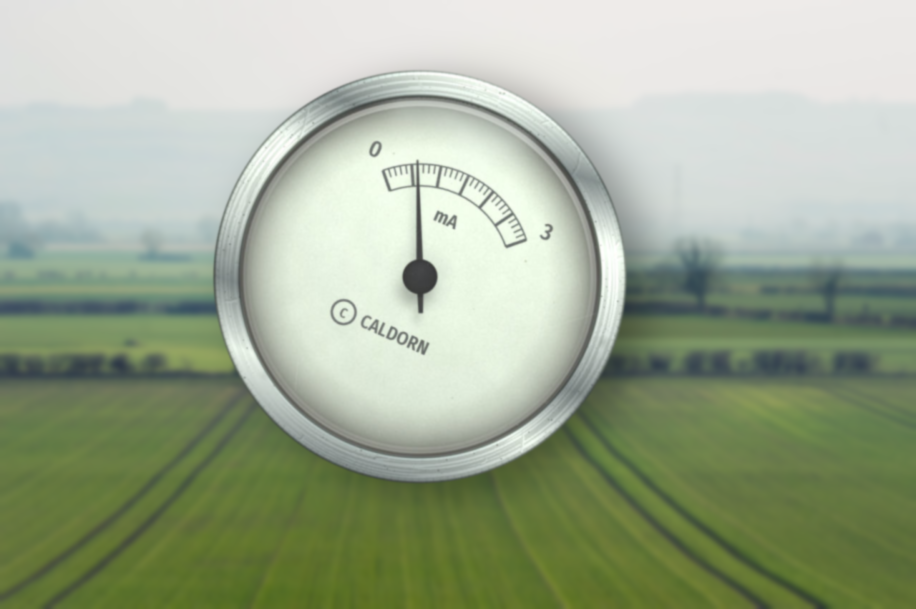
0.6 (mA)
